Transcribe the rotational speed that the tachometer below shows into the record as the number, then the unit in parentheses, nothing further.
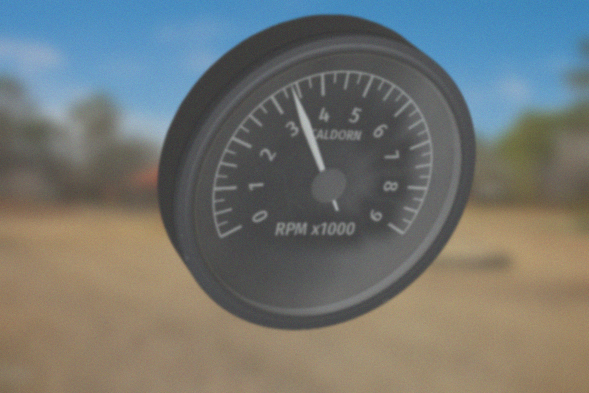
3375 (rpm)
